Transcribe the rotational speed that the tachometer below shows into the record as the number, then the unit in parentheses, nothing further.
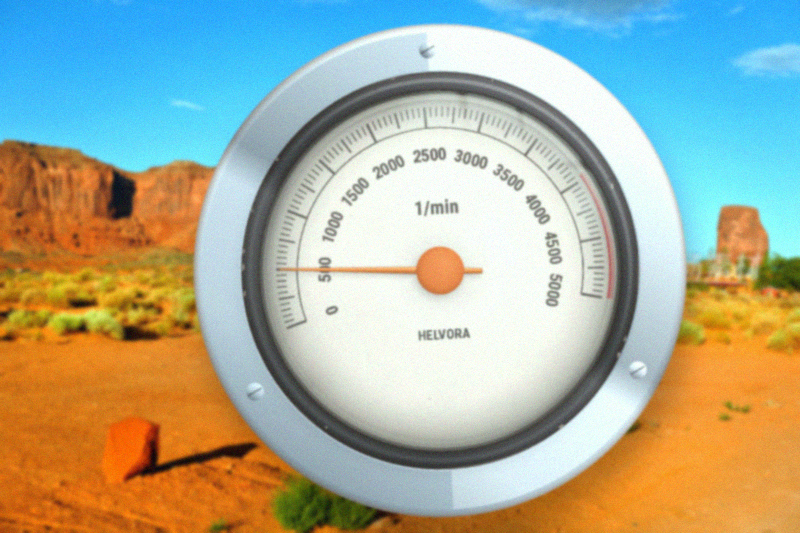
500 (rpm)
